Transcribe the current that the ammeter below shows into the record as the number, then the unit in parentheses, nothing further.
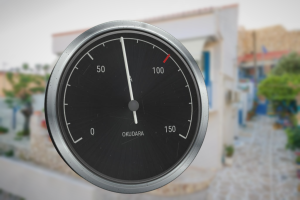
70 (A)
